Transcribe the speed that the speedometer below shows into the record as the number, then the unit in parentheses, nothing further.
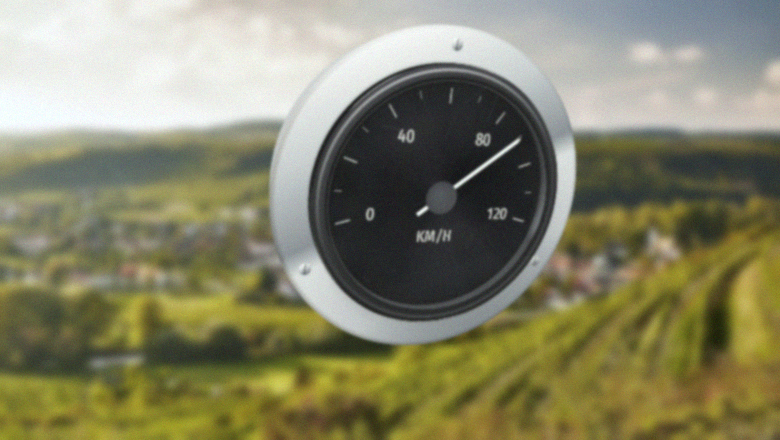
90 (km/h)
